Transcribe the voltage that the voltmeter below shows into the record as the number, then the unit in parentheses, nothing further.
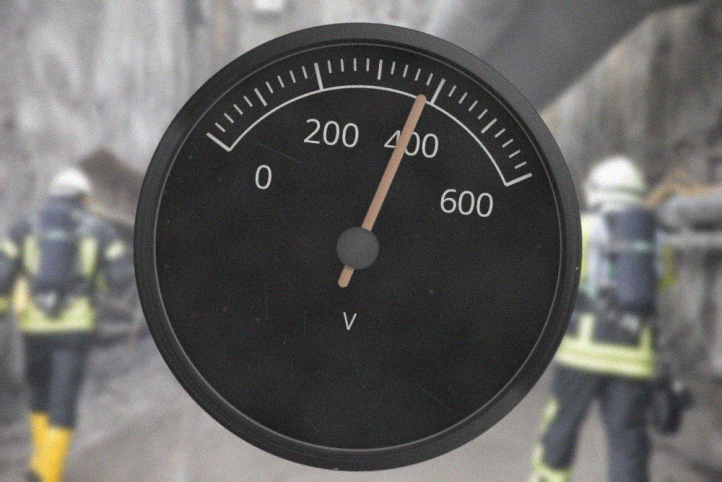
380 (V)
